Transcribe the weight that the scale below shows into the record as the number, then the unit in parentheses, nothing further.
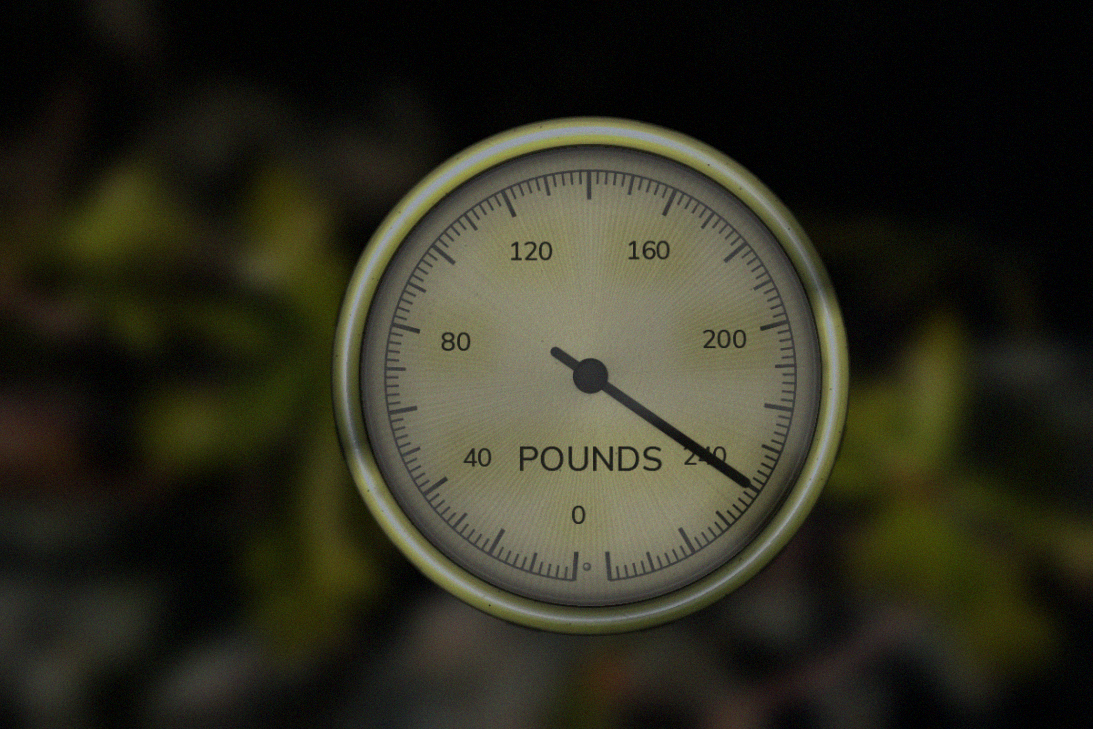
240 (lb)
